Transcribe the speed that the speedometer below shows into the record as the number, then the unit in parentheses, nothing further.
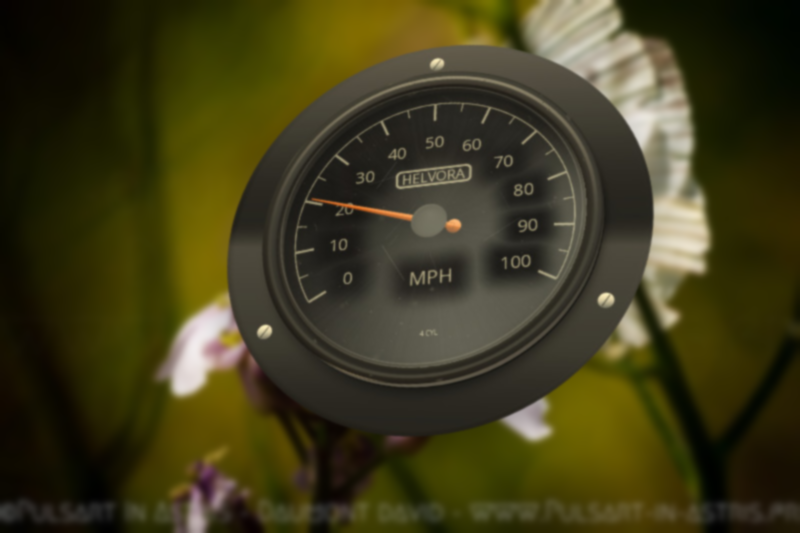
20 (mph)
